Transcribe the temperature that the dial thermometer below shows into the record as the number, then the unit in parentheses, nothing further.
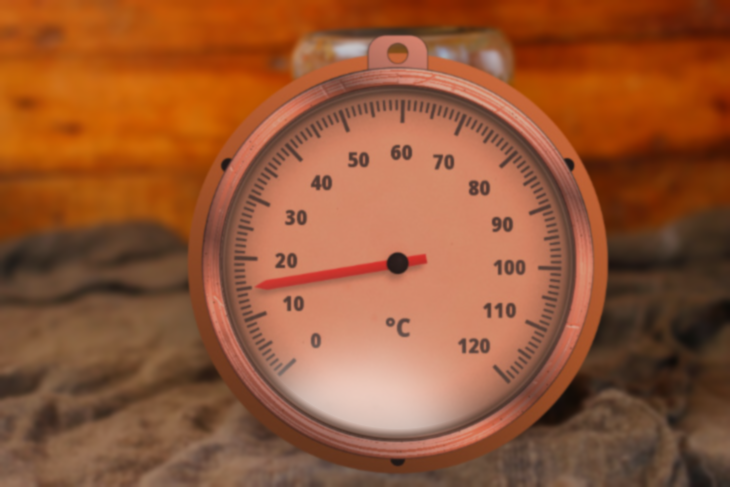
15 (°C)
